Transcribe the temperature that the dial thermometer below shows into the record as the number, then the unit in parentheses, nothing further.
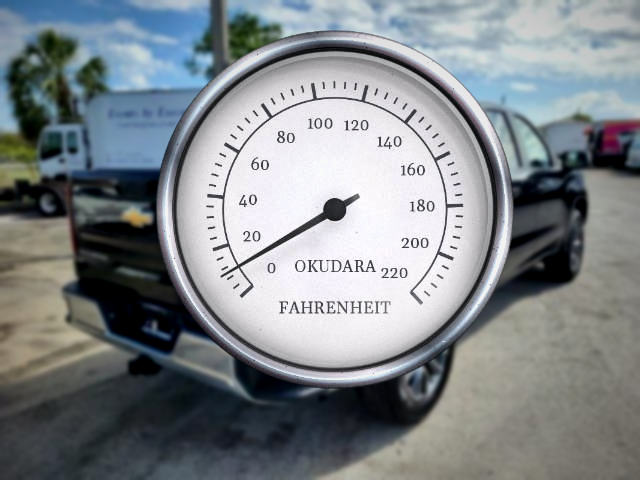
10 (°F)
